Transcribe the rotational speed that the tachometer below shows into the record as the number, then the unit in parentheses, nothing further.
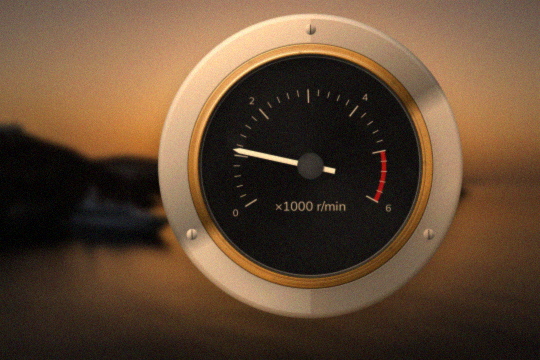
1100 (rpm)
